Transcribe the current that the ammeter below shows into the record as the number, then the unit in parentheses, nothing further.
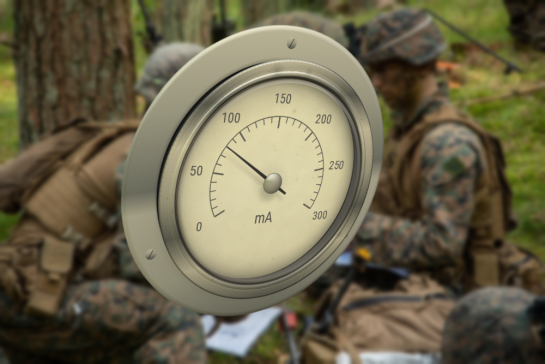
80 (mA)
